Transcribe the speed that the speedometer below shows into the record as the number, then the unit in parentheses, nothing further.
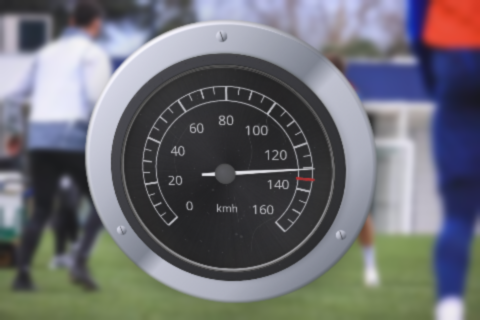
130 (km/h)
